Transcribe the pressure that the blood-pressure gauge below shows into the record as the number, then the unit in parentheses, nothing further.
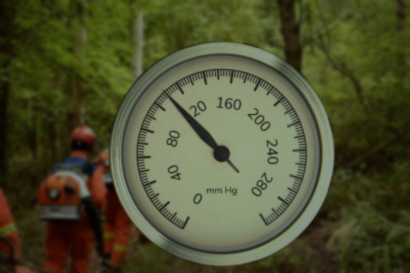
110 (mmHg)
